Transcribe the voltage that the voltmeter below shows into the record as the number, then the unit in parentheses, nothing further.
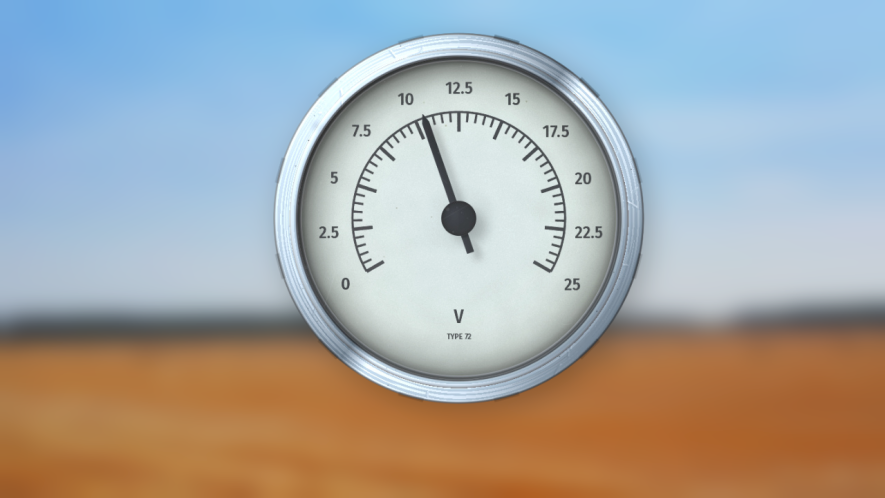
10.5 (V)
